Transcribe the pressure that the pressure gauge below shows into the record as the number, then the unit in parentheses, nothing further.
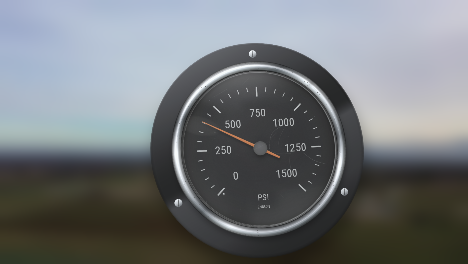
400 (psi)
